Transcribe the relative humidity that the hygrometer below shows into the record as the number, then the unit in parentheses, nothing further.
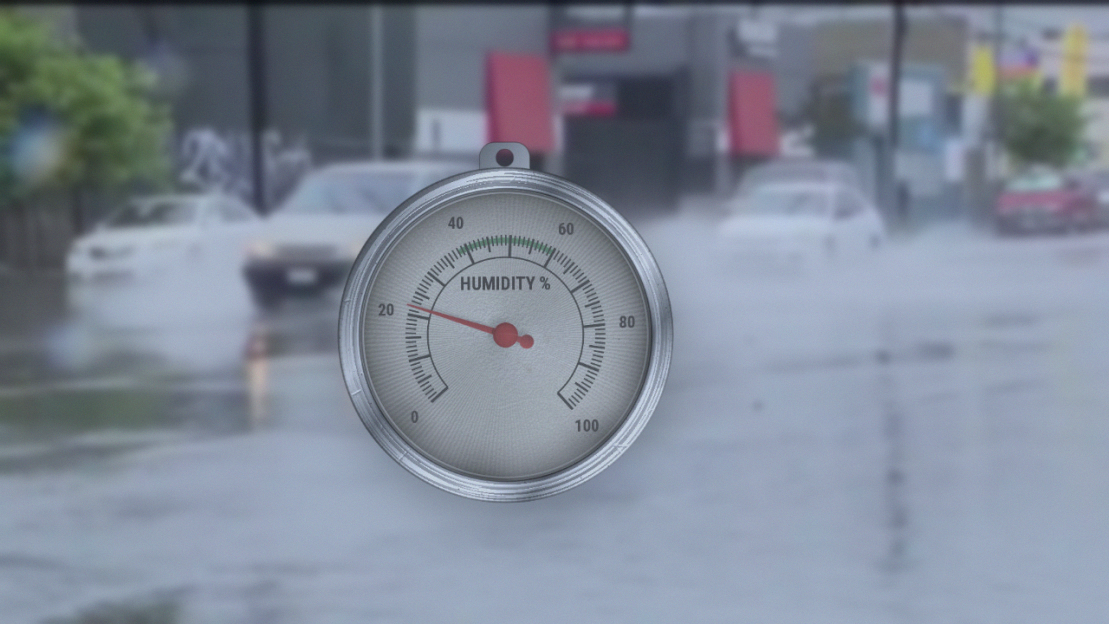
22 (%)
